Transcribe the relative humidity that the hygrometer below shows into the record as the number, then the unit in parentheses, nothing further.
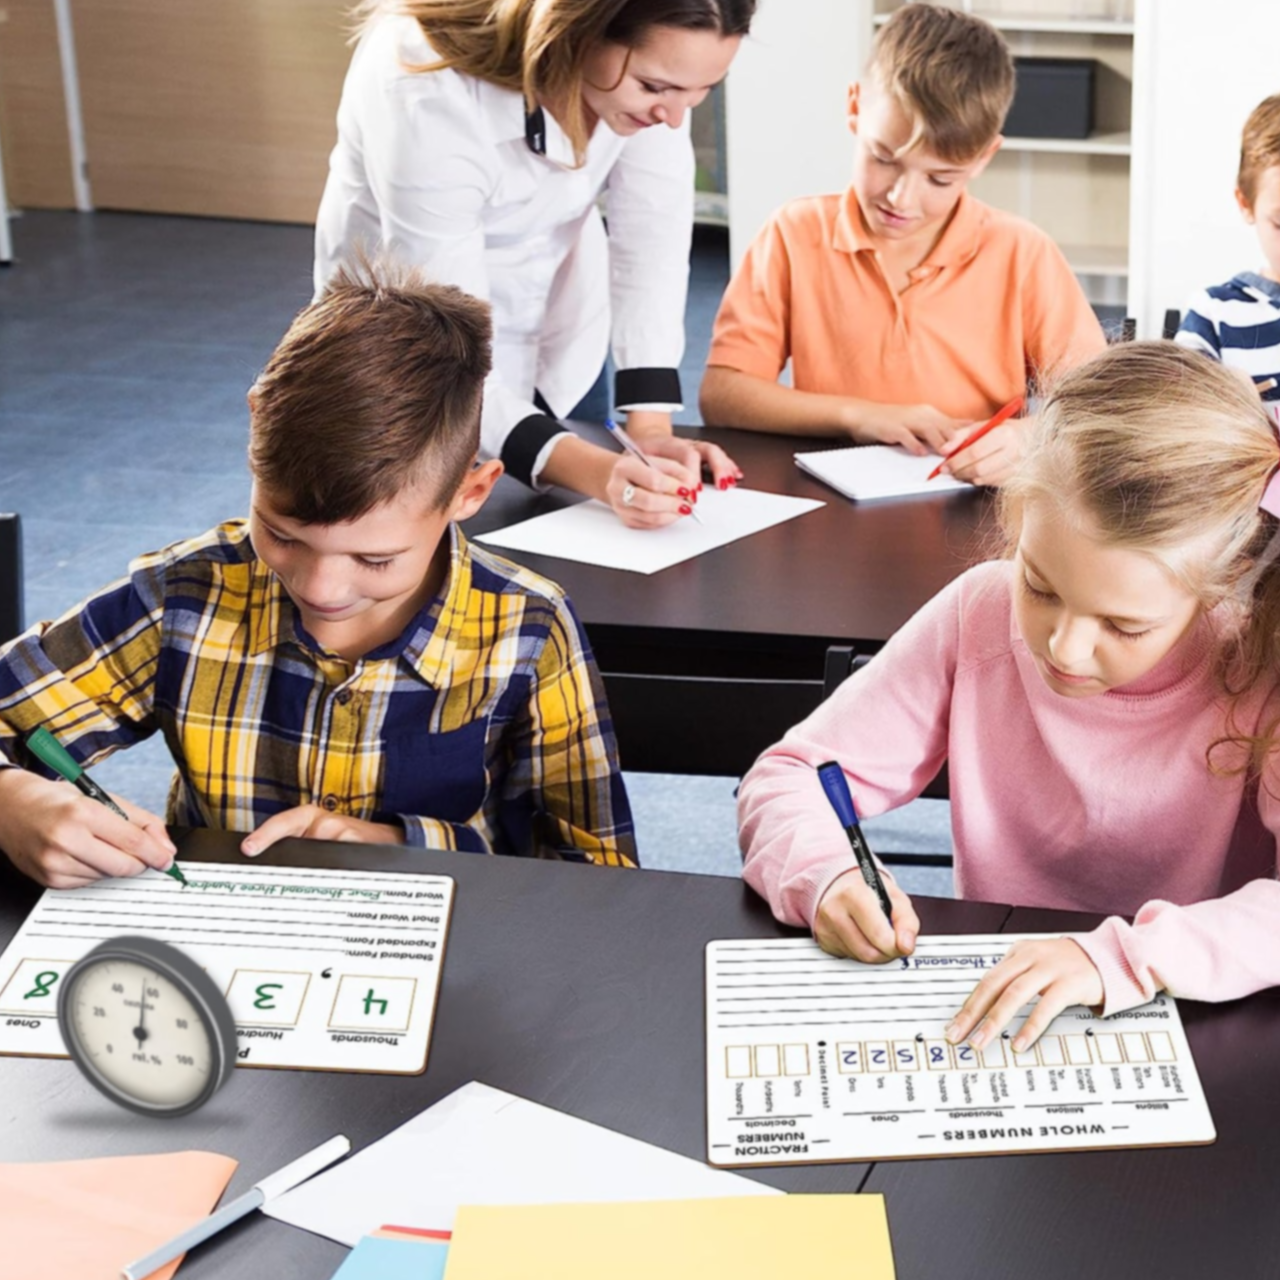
56 (%)
